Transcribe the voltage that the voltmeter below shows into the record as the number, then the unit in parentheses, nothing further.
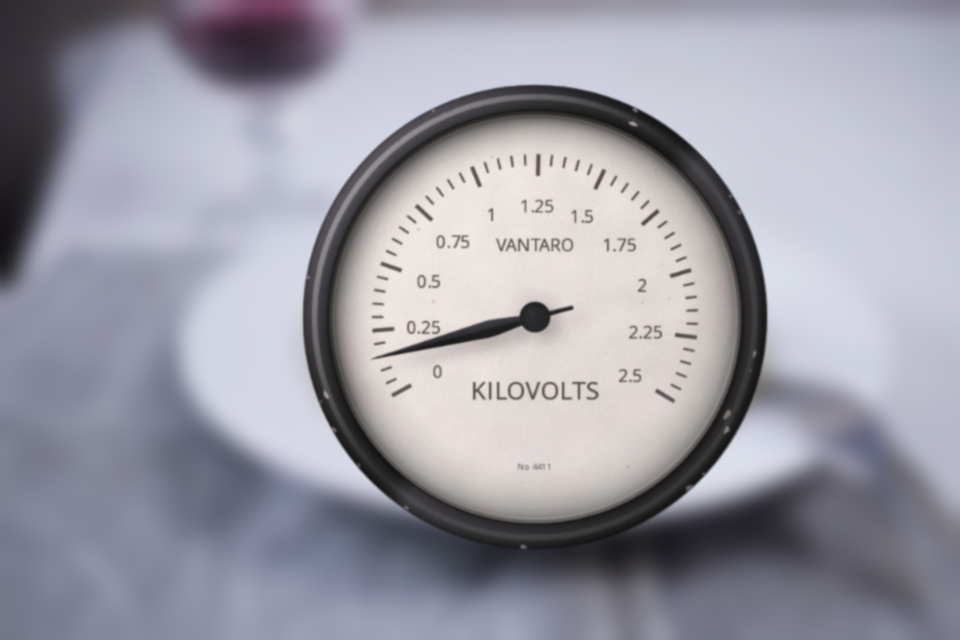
0.15 (kV)
